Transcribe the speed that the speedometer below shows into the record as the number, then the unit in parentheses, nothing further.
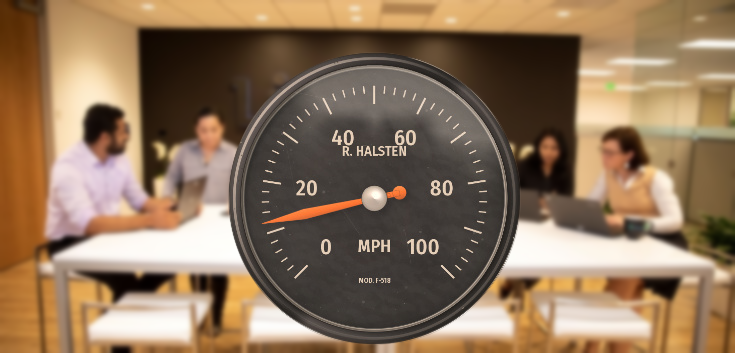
12 (mph)
